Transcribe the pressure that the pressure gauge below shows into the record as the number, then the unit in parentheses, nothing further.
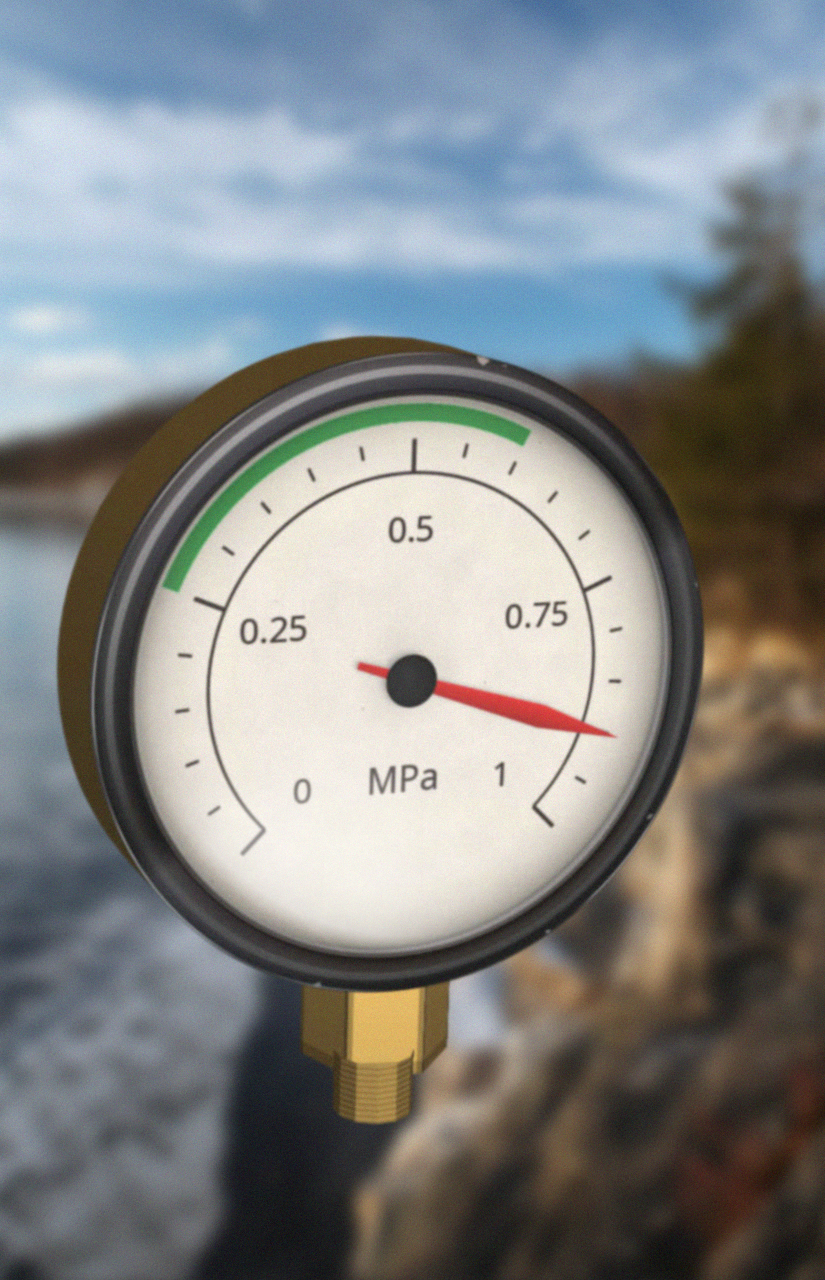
0.9 (MPa)
